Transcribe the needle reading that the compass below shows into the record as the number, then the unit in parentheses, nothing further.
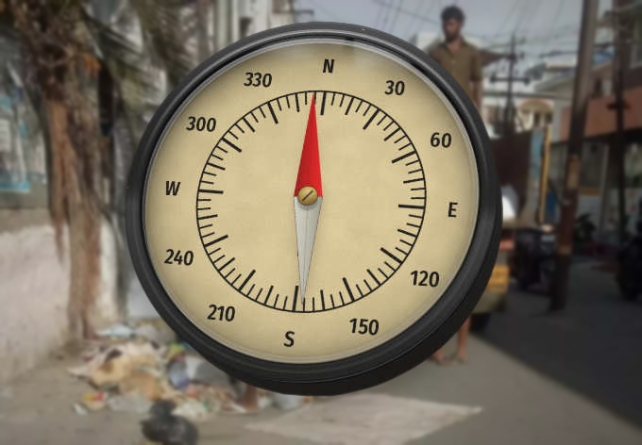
355 (°)
